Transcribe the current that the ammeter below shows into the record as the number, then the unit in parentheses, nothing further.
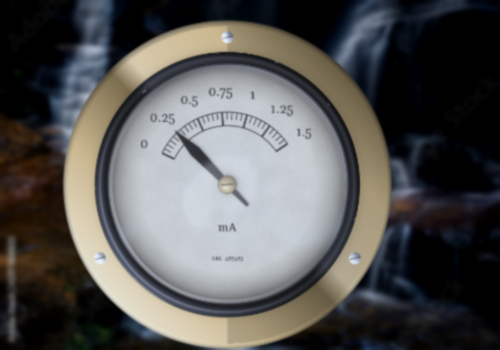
0.25 (mA)
